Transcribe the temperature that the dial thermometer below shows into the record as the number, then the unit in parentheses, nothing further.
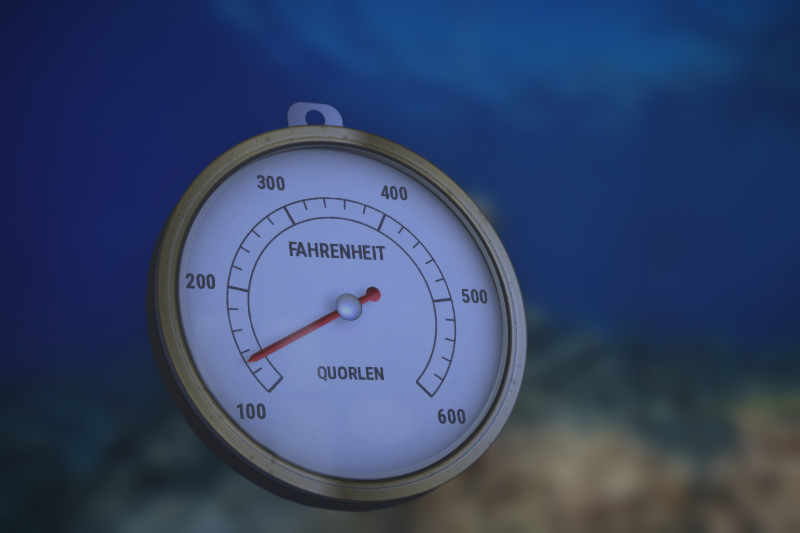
130 (°F)
